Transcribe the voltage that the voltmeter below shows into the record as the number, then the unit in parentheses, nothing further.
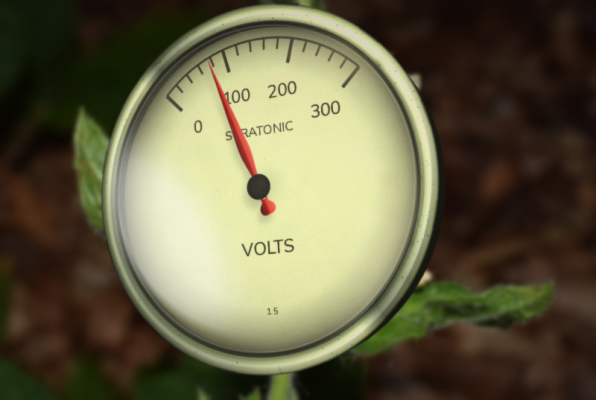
80 (V)
